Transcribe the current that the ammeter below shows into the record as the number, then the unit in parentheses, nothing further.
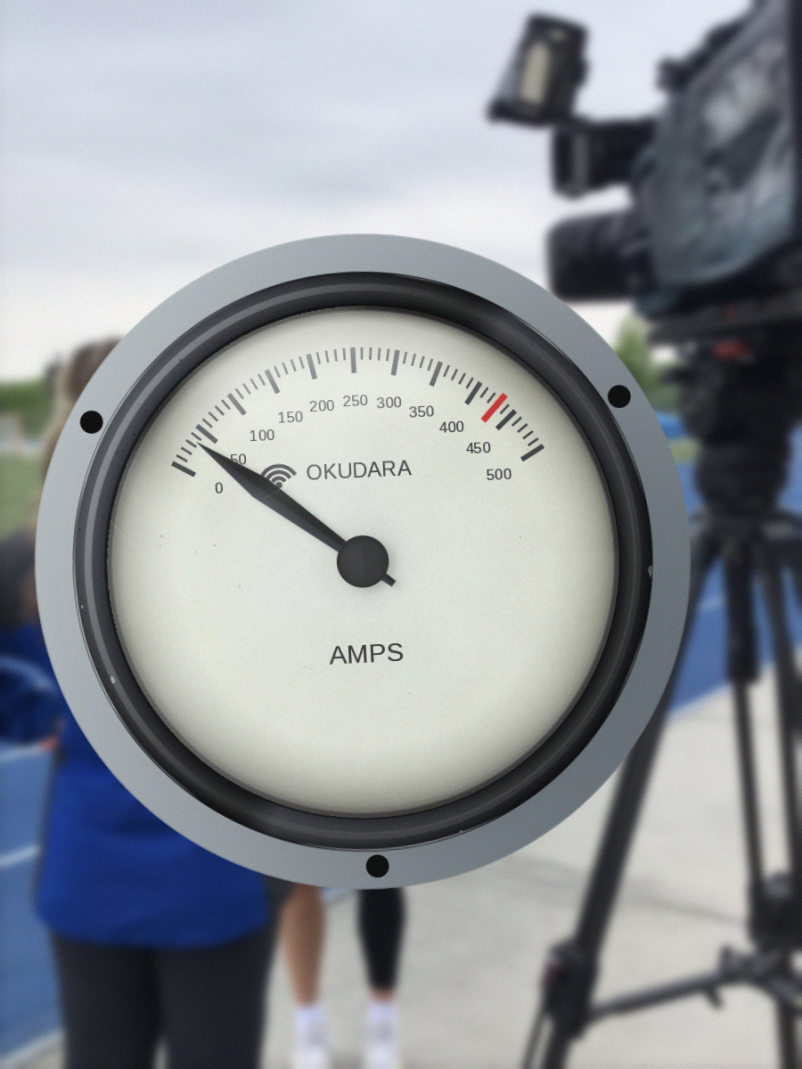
35 (A)
